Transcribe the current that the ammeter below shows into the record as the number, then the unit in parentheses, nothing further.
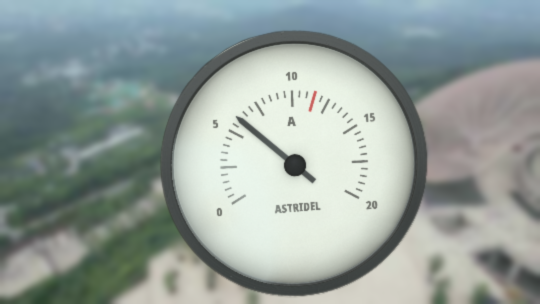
6 (A)
